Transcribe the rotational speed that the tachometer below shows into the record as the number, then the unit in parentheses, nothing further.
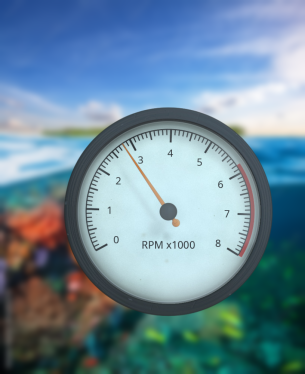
2800 (rpm)
